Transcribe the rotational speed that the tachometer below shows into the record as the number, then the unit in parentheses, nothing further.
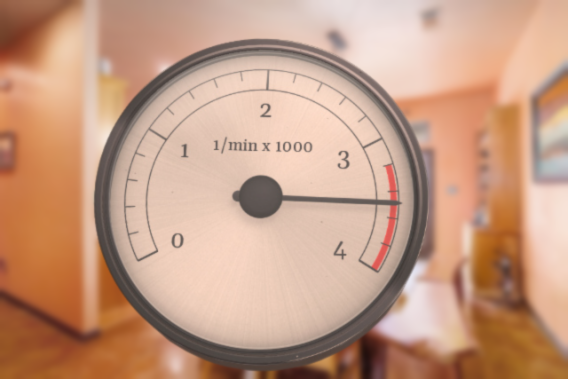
3500 (rpm)
